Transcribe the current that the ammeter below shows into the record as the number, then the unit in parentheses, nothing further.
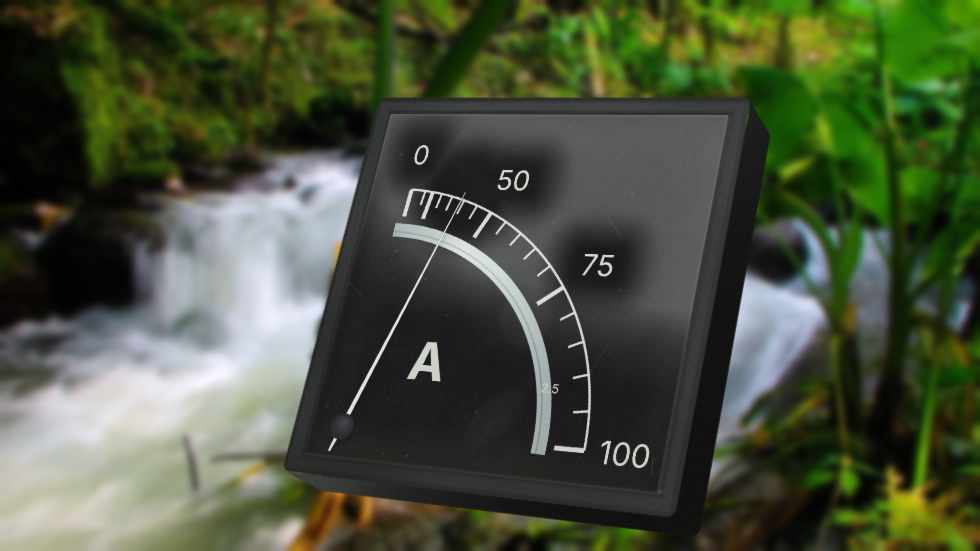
40 (A)
